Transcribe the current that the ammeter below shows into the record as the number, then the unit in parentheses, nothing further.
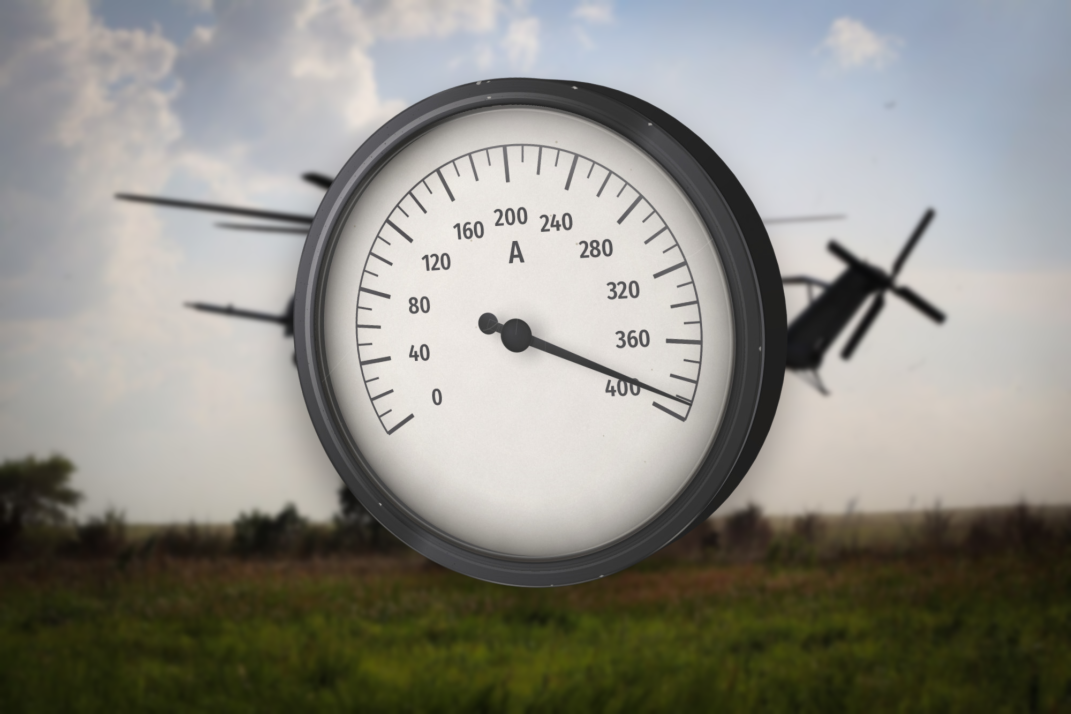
390 (A)
